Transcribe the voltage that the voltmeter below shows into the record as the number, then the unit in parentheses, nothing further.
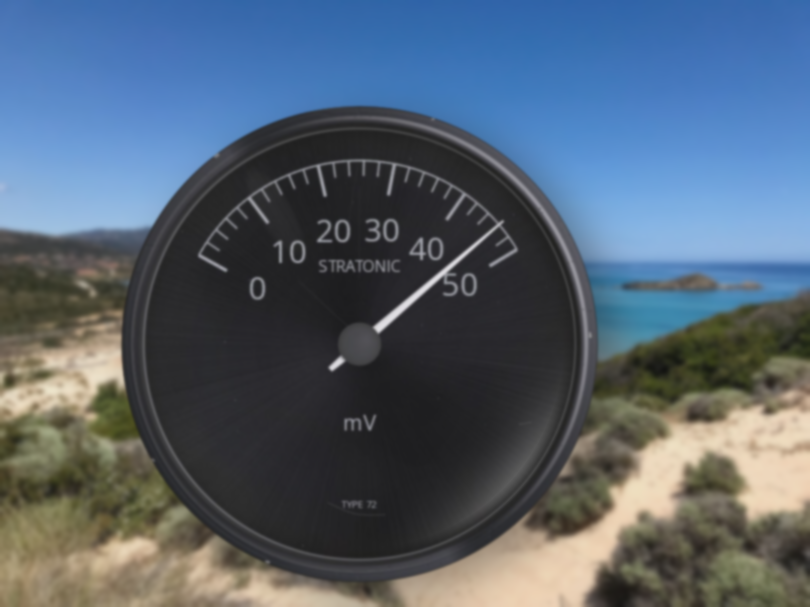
46 (mV)
